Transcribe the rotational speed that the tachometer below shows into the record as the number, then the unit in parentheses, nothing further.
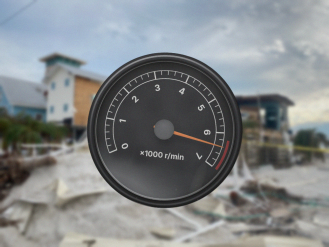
6400 (rpm)
